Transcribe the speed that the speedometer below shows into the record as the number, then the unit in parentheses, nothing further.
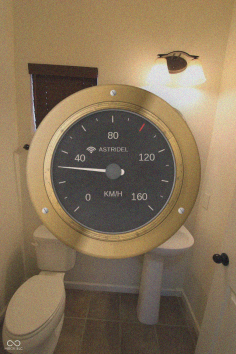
30 (km/h)
